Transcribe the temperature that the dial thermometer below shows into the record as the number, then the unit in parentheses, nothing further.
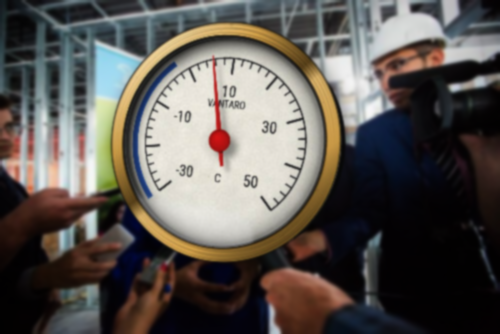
6 (°C)
